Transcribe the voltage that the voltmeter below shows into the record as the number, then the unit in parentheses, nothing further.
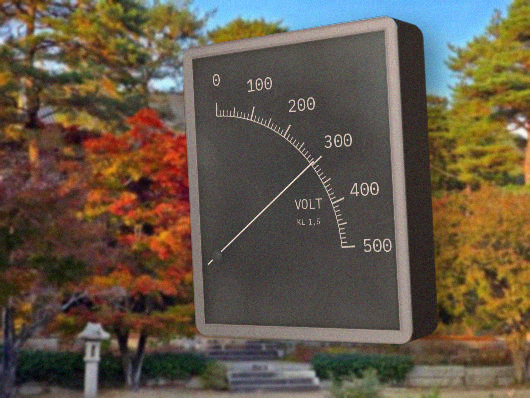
300 (V)
